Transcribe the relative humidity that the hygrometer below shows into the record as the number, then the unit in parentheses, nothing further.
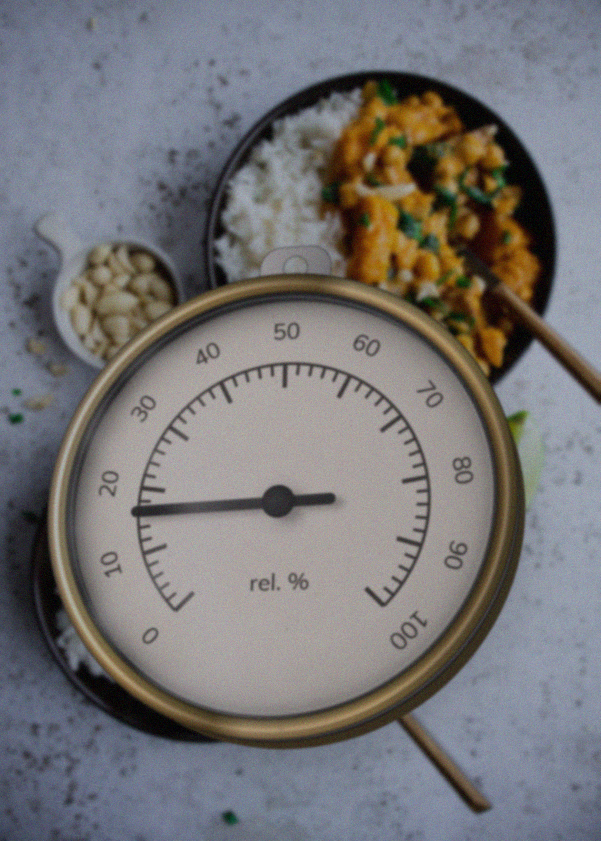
16 (%)
